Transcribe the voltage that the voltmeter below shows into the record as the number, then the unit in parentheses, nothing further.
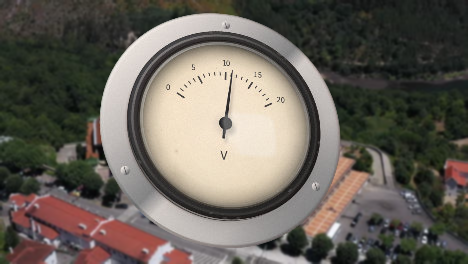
11 (V)
